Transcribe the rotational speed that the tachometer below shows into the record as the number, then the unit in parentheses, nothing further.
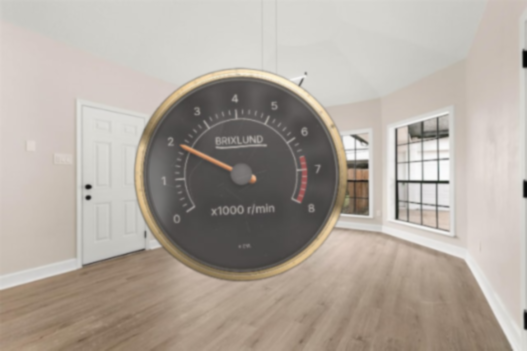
2000 (rpm)
